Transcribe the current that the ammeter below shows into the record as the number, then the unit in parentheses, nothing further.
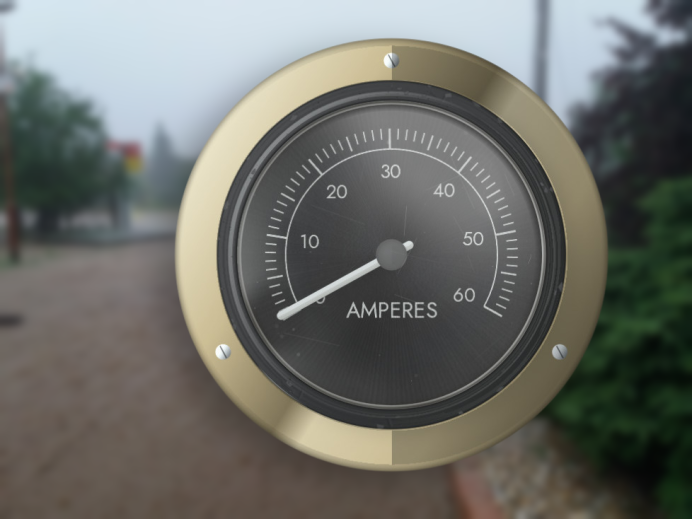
0.5 (A)
